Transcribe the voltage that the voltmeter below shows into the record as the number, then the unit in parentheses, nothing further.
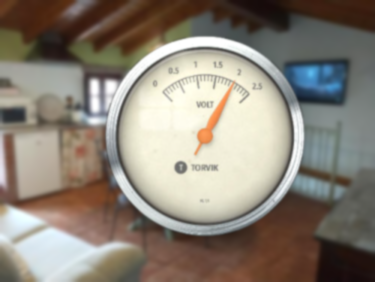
2 (V)
